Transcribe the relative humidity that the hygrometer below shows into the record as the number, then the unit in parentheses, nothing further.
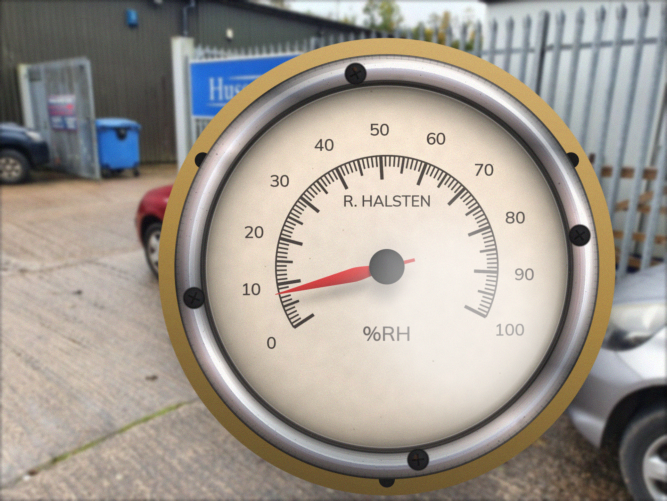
8 (%)
